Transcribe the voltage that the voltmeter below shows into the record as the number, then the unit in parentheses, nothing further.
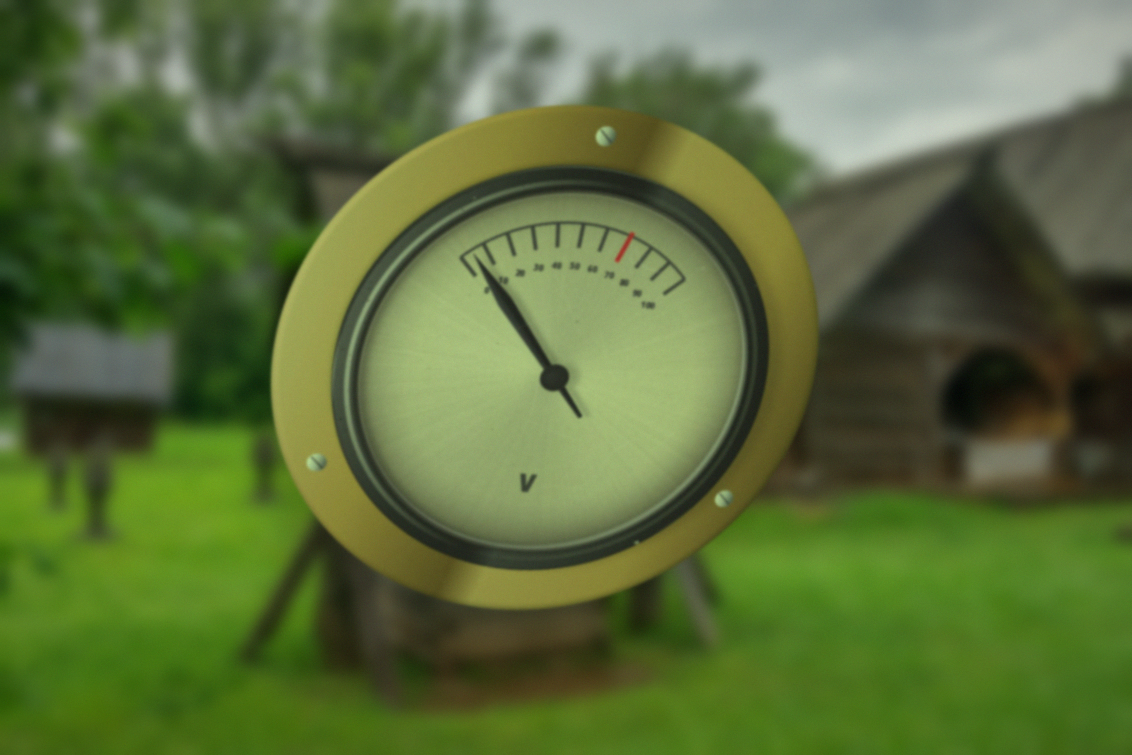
5 (V)
